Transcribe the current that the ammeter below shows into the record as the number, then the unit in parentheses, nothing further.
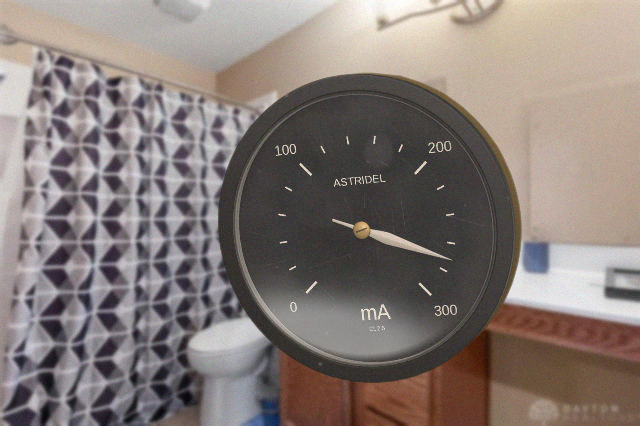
270 (mA)
